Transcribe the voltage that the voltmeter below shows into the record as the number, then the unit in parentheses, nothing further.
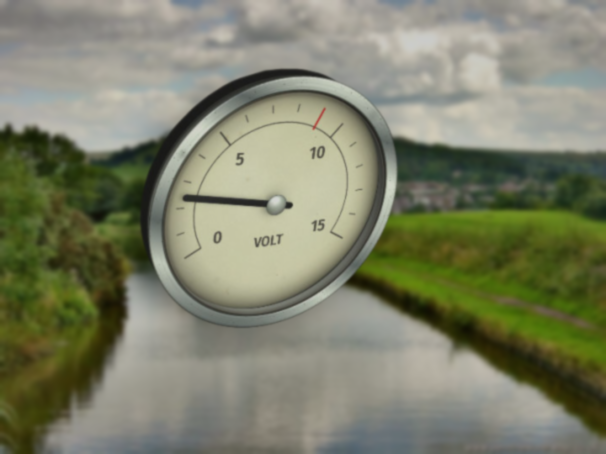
2.5 (V)
